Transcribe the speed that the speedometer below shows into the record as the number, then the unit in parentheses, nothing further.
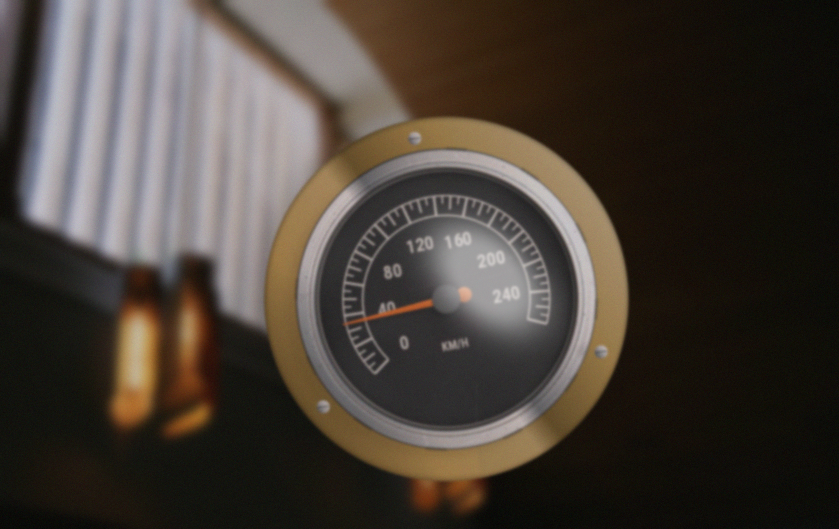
35 (km/h)
